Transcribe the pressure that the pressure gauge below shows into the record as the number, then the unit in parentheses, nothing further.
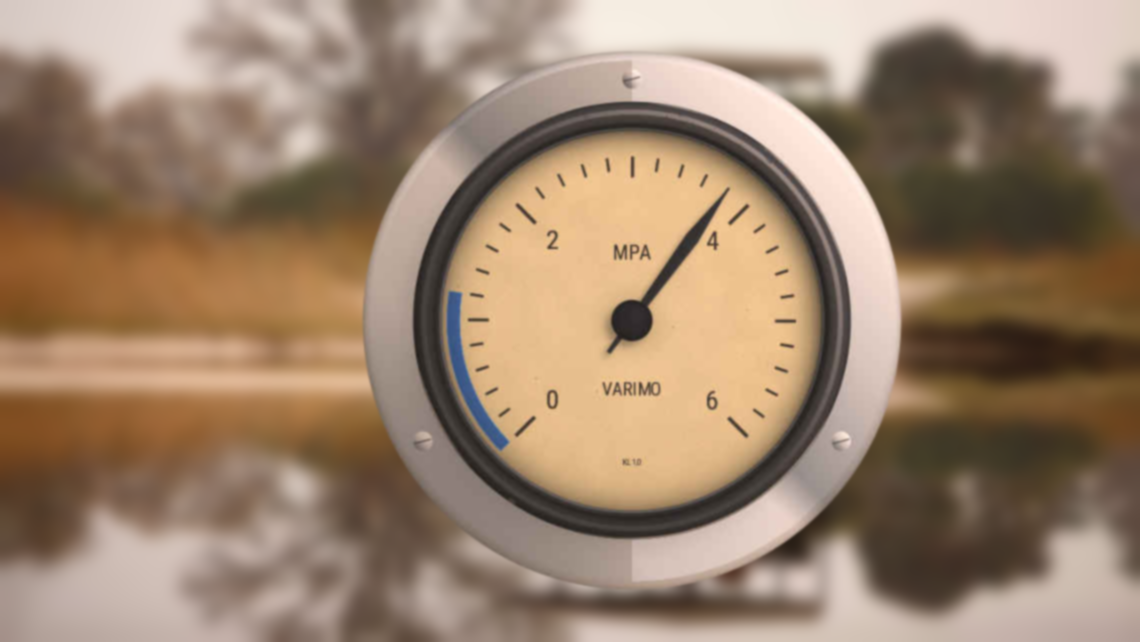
3.8 (MPa)
